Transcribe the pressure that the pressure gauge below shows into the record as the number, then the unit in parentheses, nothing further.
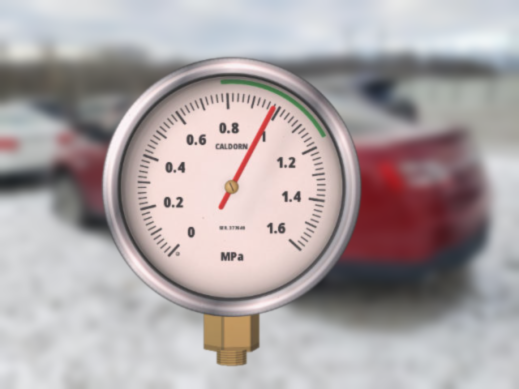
0.98 (MPa)
